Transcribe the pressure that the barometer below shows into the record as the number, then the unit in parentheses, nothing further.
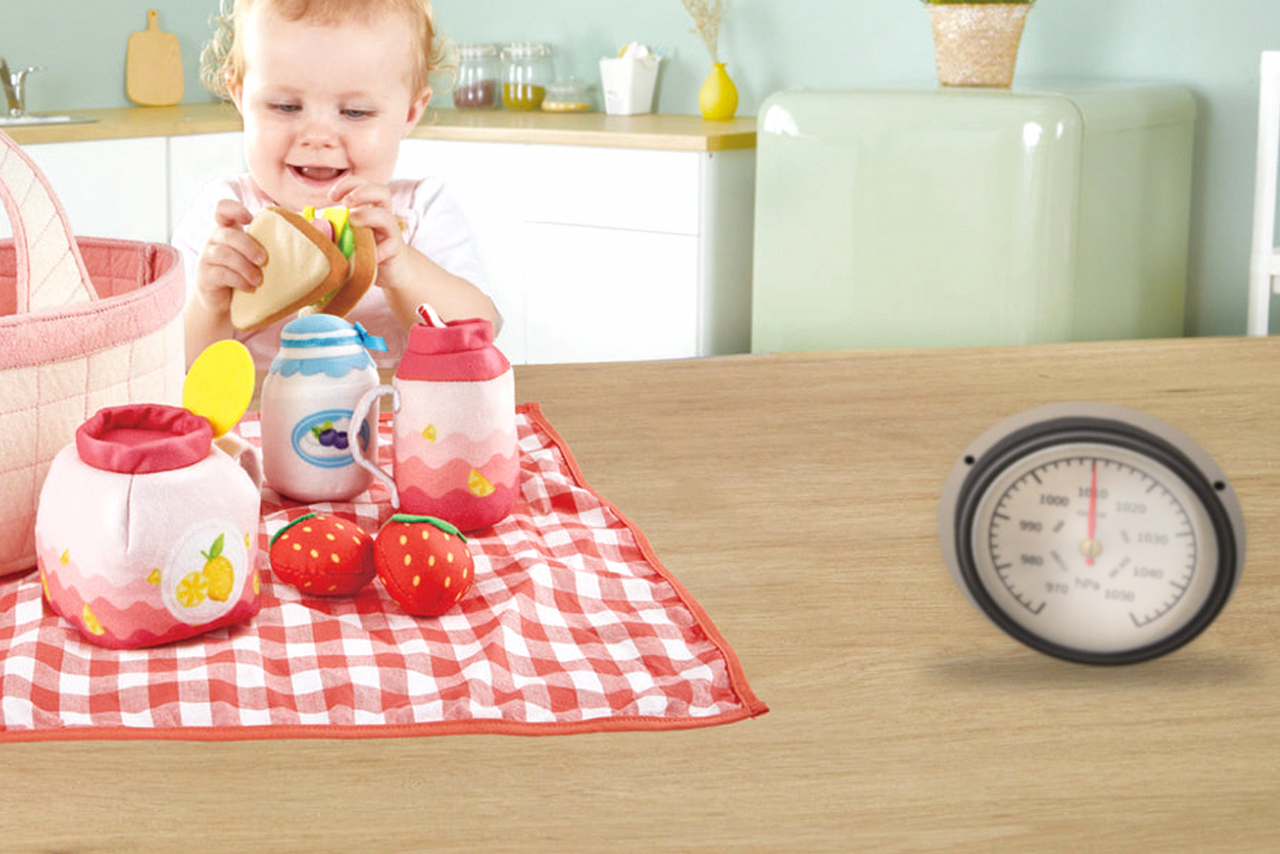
1010 (hPa)
